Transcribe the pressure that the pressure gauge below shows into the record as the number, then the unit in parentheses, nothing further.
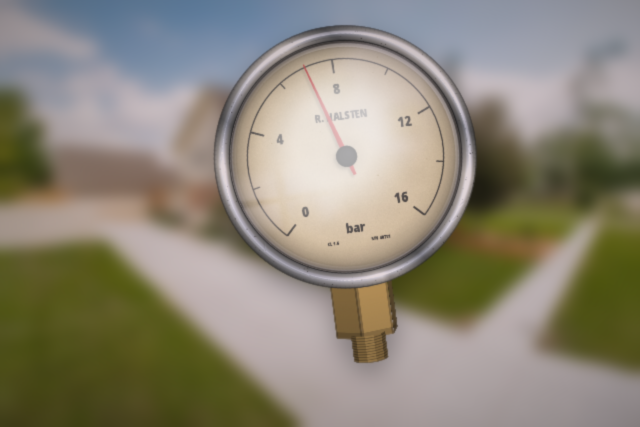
7 (bar)
